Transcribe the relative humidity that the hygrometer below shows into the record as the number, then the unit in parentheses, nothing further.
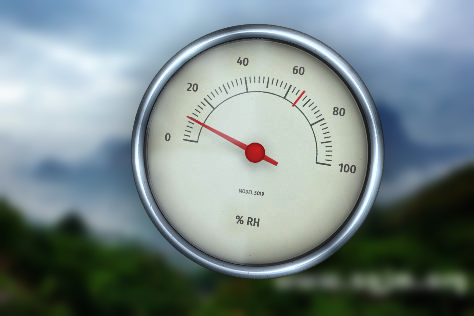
10 (%)
